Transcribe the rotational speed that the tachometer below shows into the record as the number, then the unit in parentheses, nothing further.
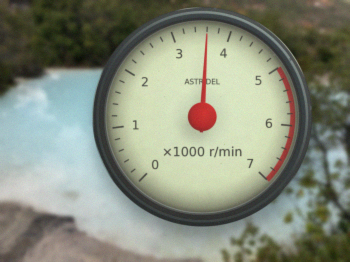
3600 (rpm)
